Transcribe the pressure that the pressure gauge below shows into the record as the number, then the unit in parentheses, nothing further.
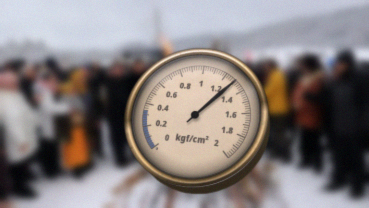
1.3 (kg/cm²)
